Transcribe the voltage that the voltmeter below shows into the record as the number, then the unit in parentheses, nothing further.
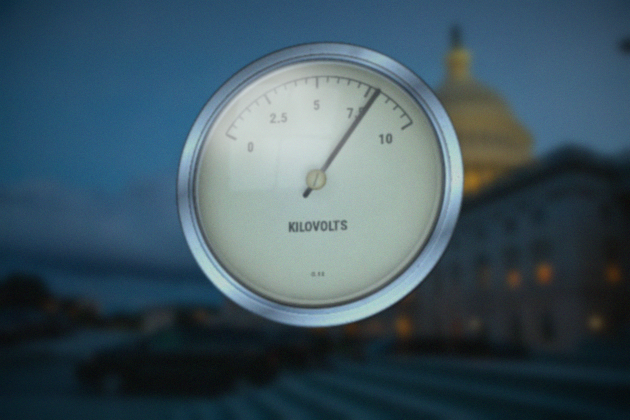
8 (kV)
